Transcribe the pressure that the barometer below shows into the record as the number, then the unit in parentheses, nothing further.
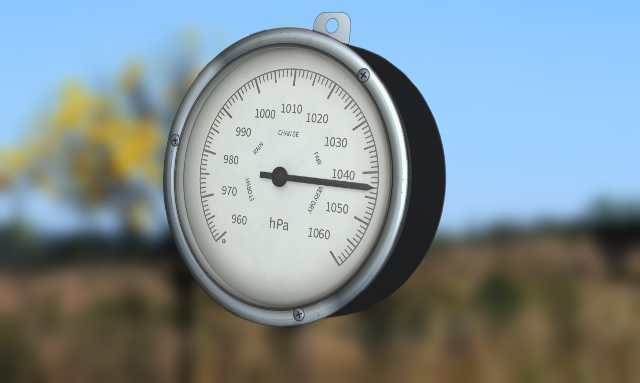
1043 (hPa)
